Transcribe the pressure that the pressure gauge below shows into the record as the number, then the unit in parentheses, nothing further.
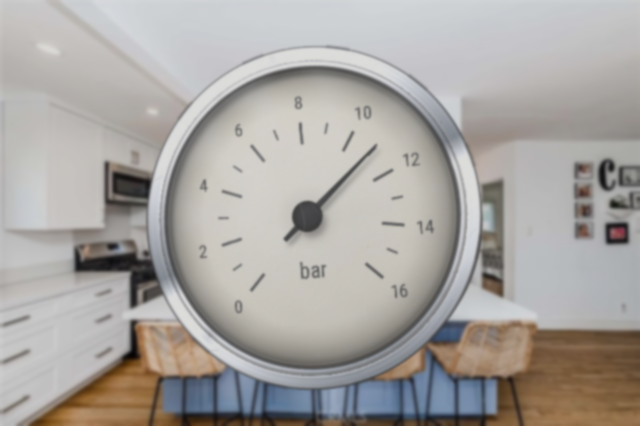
11 (bar)
